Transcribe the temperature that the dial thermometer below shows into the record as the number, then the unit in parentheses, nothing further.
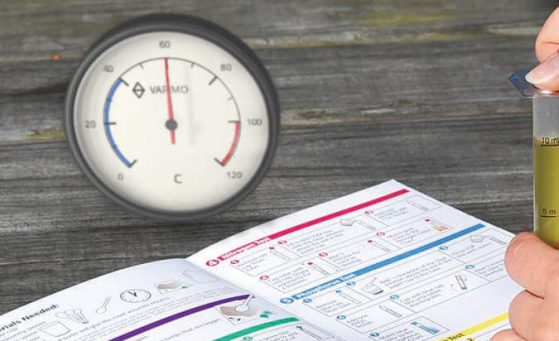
60 (°C)
